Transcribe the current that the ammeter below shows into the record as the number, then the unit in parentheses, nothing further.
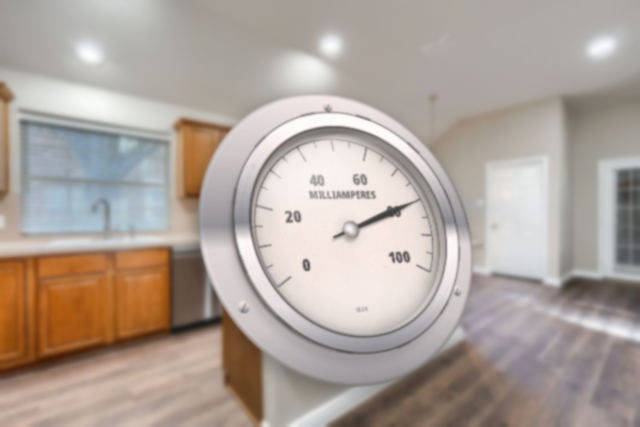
80 (mA)
